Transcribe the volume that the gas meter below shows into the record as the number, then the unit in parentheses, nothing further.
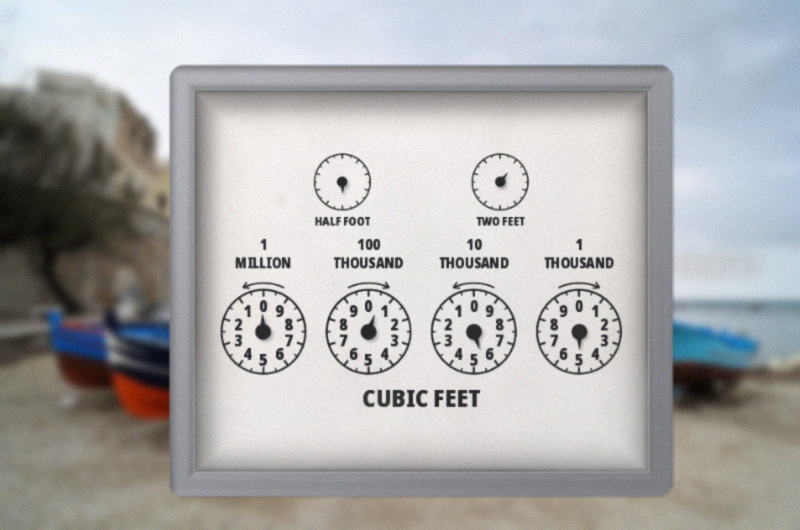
5500 (ft³)
